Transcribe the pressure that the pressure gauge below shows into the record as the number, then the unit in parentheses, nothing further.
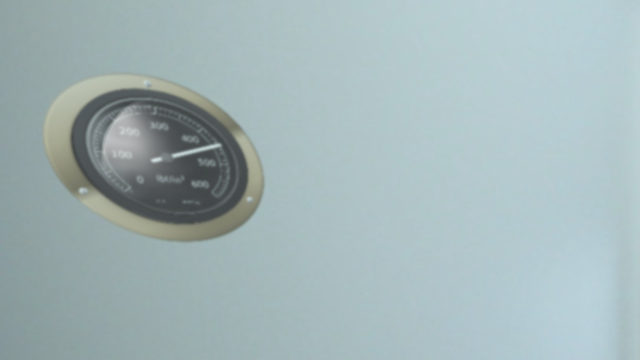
450 (psi)
